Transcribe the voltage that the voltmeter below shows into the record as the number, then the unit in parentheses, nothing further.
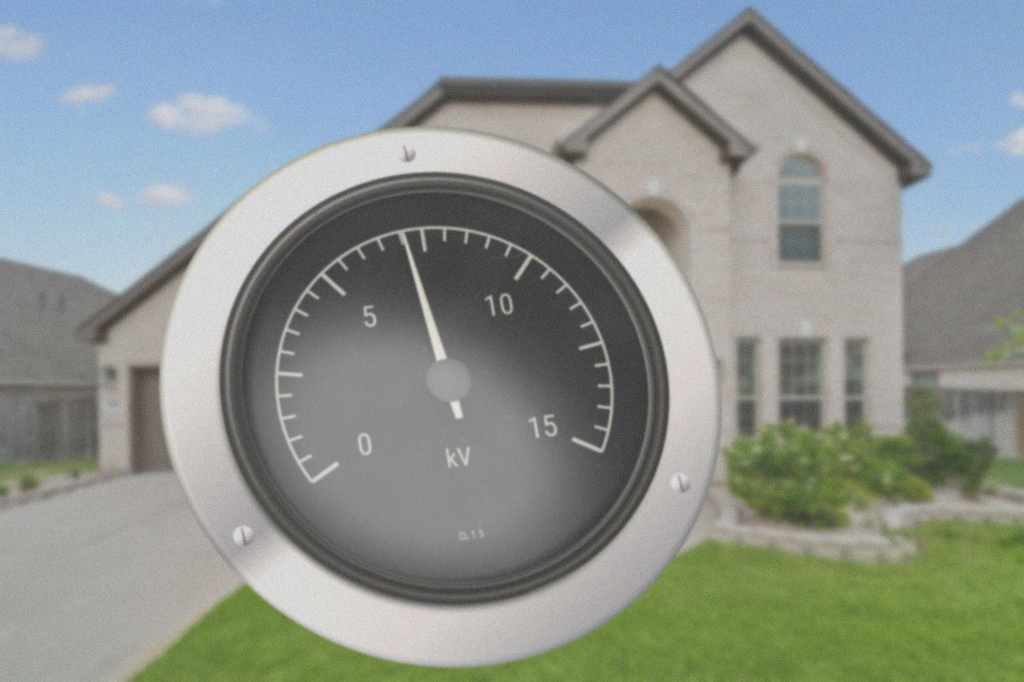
7 (kV)
